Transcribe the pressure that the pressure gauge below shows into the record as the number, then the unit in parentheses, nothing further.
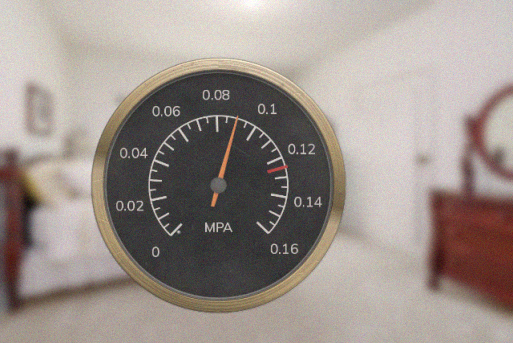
0.09 (MPa)
